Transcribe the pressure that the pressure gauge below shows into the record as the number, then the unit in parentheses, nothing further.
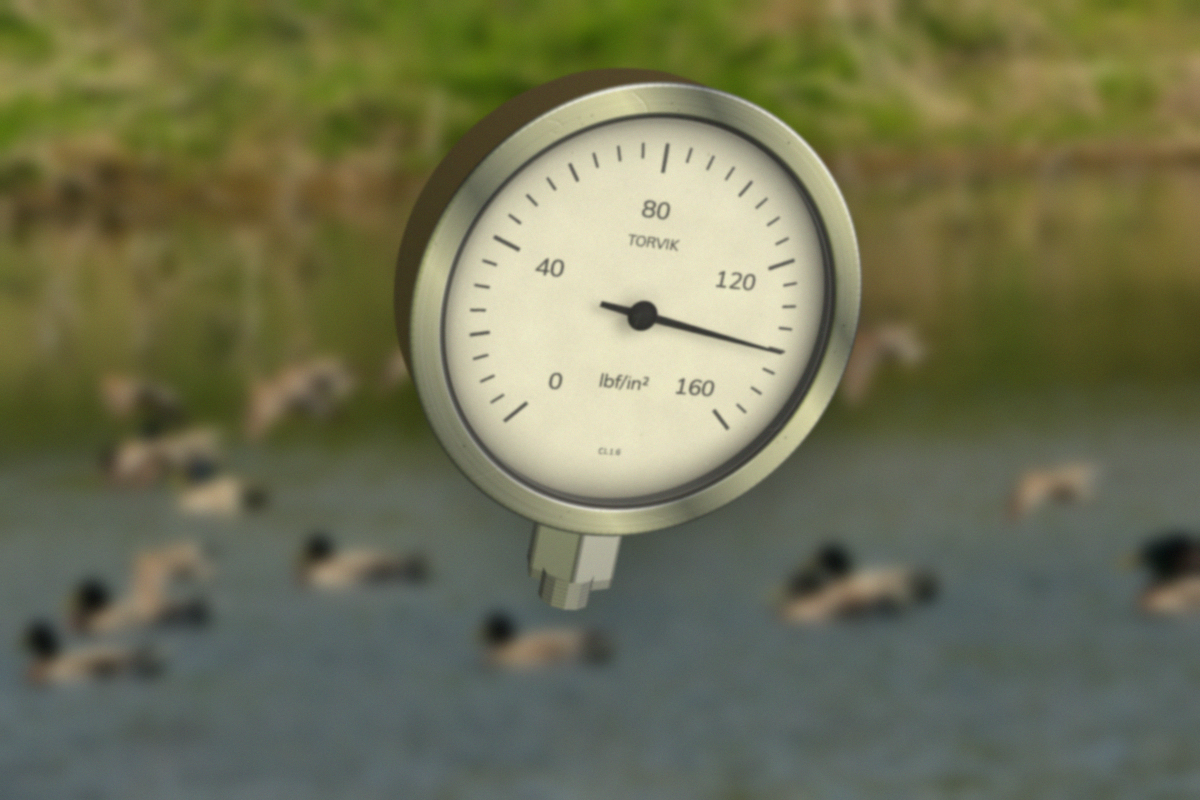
140 (psi)
